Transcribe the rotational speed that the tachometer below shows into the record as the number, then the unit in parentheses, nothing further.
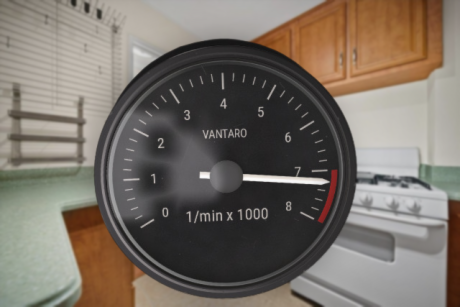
7200 (rpm)
